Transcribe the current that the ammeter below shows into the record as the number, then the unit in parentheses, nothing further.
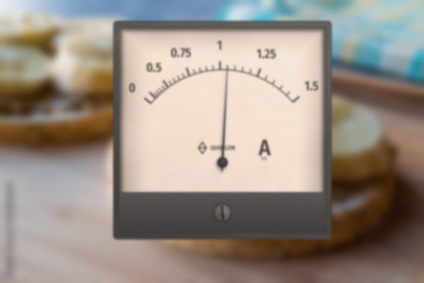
1.05 (A)
